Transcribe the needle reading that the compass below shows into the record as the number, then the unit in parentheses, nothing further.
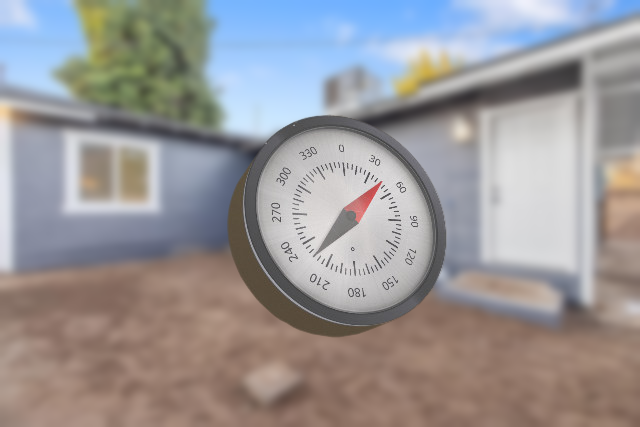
45 (°)
